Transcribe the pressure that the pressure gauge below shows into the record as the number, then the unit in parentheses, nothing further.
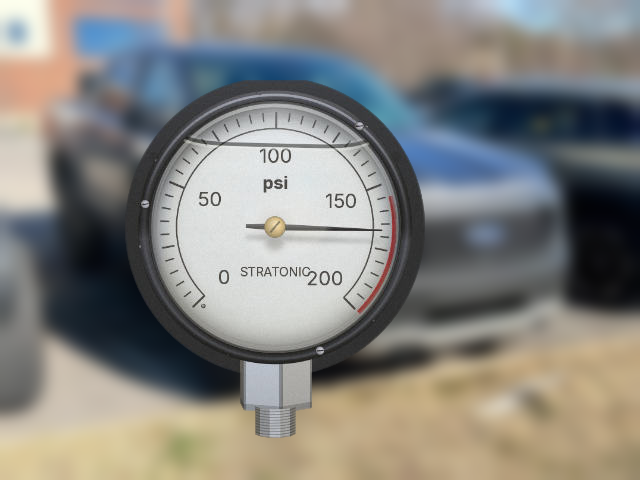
167.5 (psi)
